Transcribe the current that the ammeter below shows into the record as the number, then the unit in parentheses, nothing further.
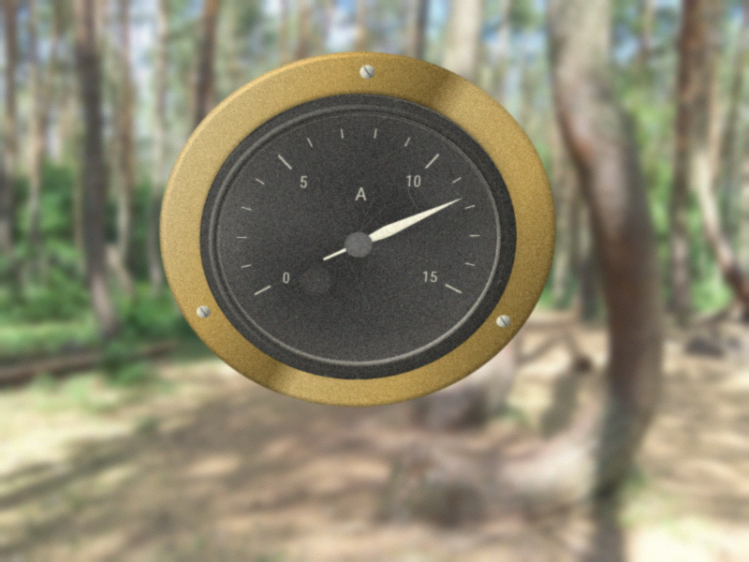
11.5 (A)
